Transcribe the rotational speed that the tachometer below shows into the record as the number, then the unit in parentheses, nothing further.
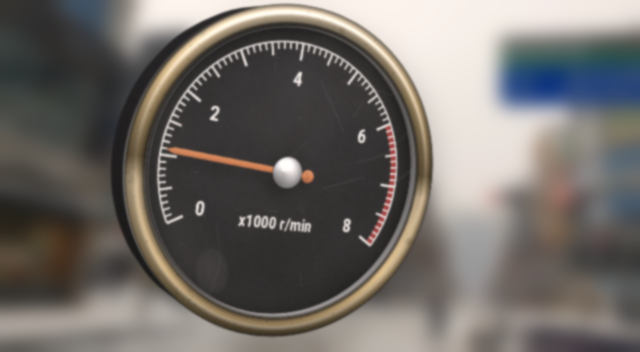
1100 (rpm)
